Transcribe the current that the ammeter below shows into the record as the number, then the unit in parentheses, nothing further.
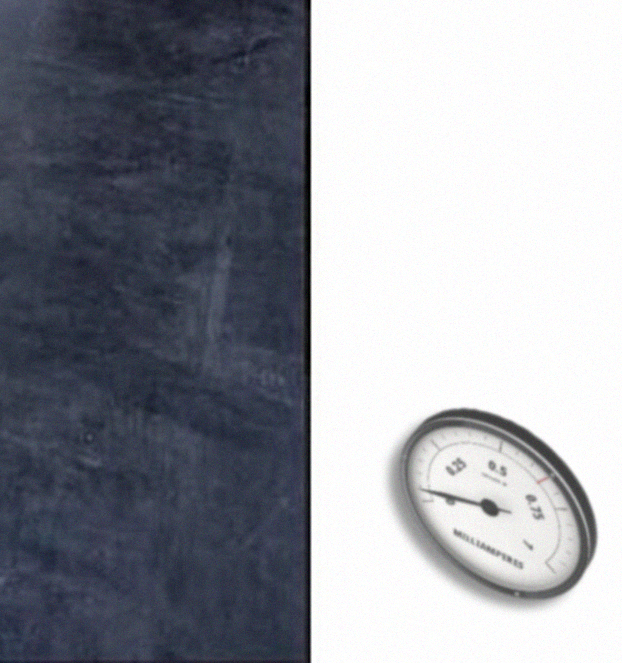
0.05 (mA)
